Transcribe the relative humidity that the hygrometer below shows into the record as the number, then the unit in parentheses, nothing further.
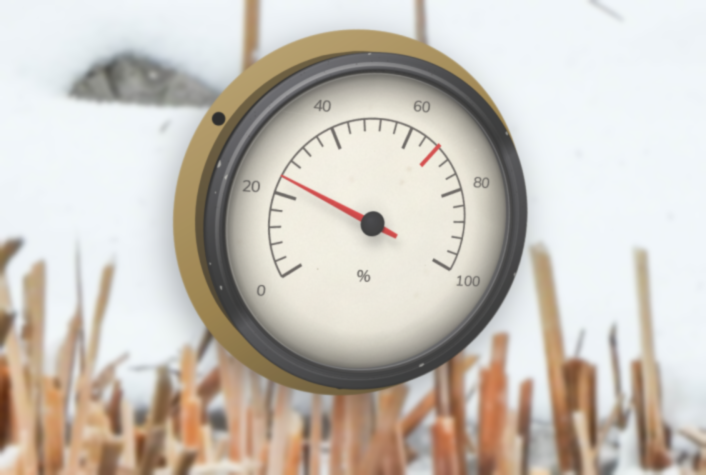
24 (%)
